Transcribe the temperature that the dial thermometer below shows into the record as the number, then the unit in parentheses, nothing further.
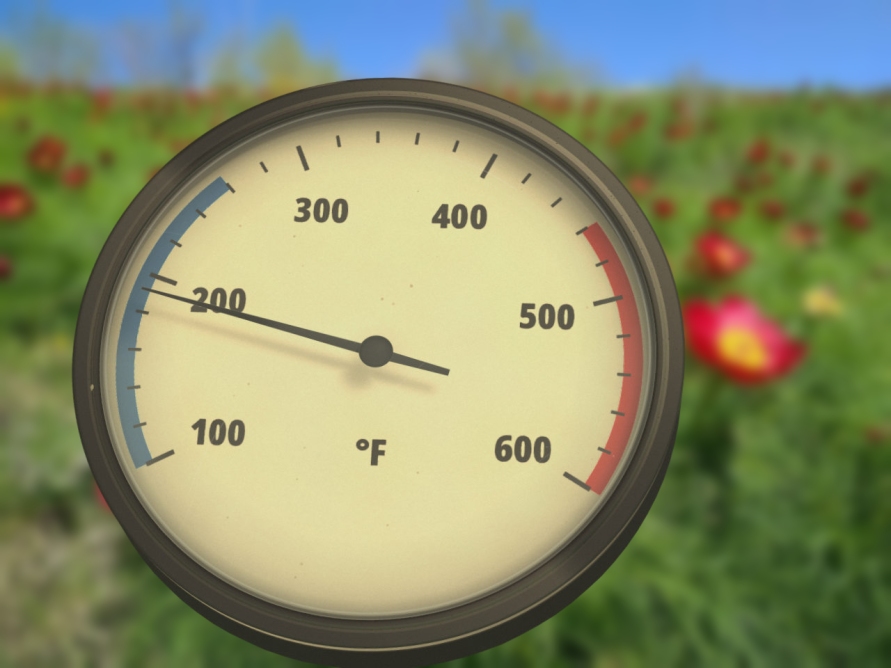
190 (°F)
